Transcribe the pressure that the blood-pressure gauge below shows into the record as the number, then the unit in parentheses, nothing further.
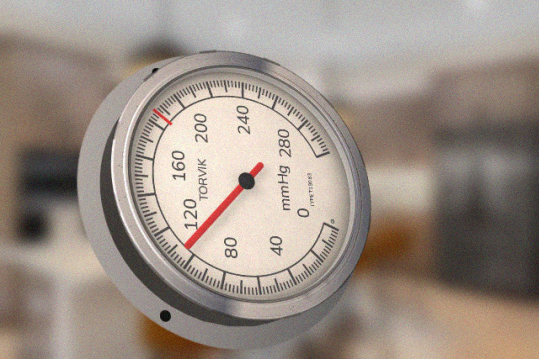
106 (mmHg)
